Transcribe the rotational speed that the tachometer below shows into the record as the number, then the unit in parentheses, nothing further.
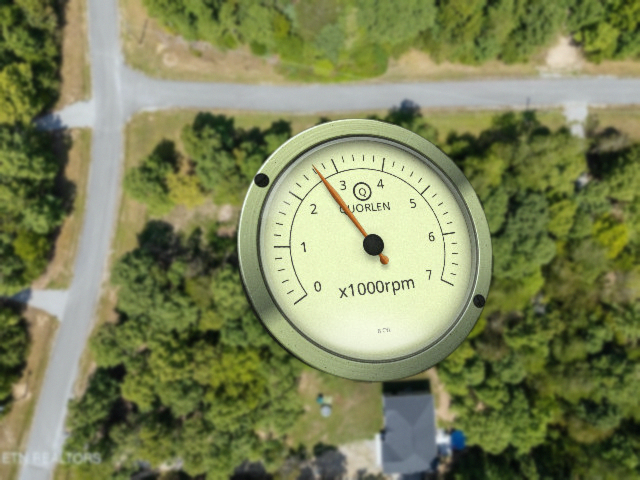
2600 (rpm)
